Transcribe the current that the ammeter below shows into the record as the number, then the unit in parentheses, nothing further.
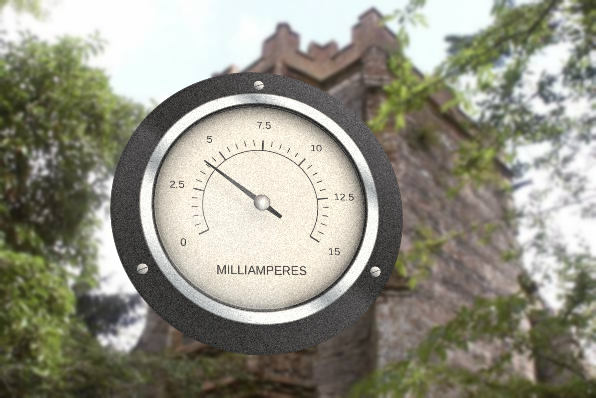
4 (mA)
